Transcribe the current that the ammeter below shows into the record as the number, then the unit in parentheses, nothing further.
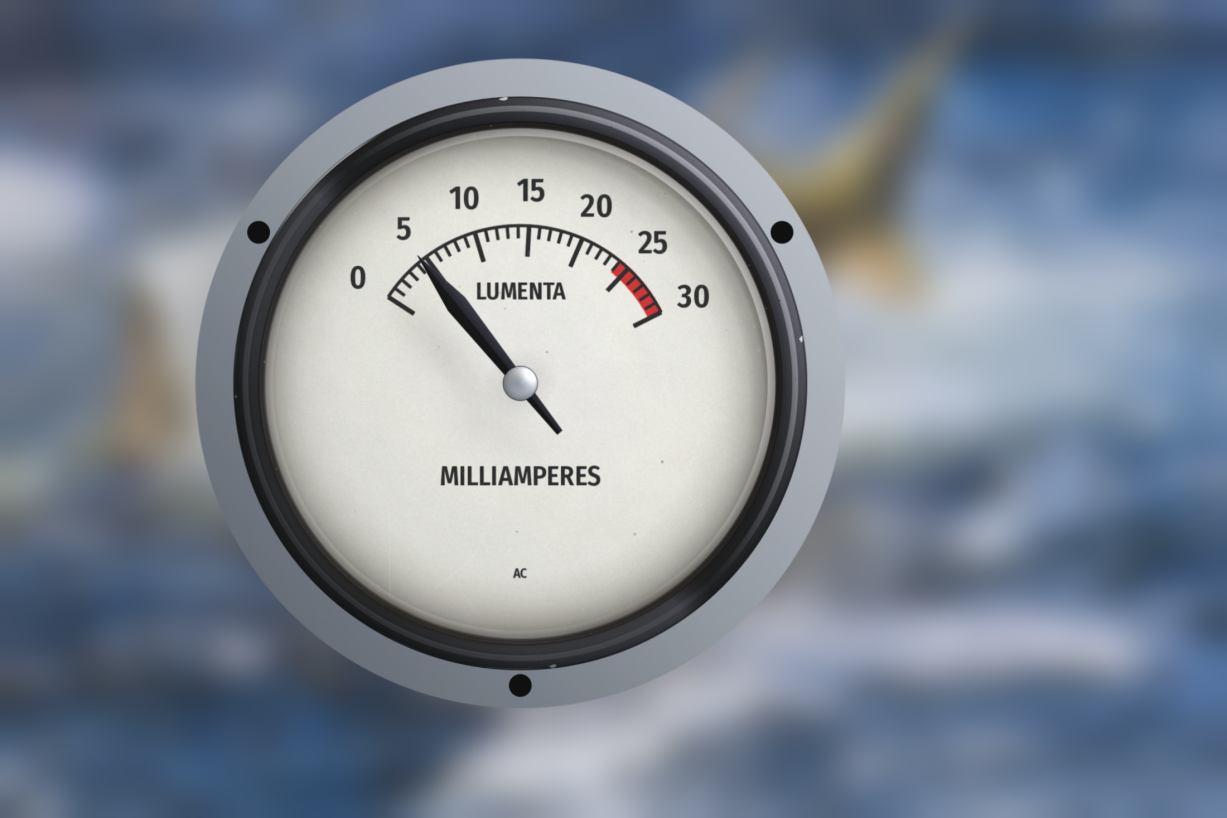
4.5 (mA)
